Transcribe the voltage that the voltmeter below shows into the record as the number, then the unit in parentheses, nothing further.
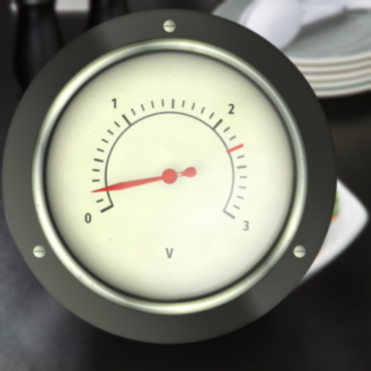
0.2 (V)
